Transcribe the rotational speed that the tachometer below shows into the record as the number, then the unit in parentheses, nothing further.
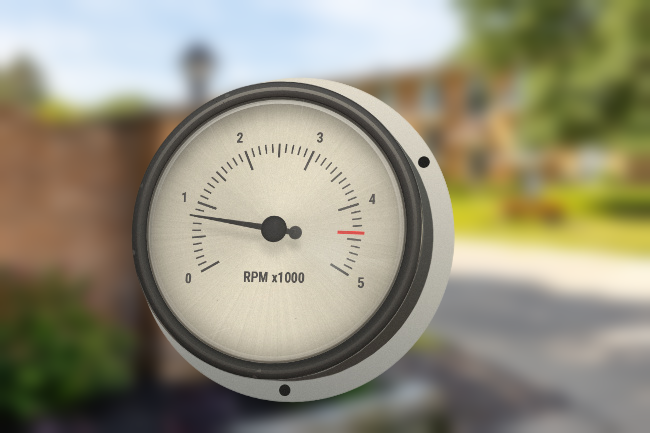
800 (rpm)
